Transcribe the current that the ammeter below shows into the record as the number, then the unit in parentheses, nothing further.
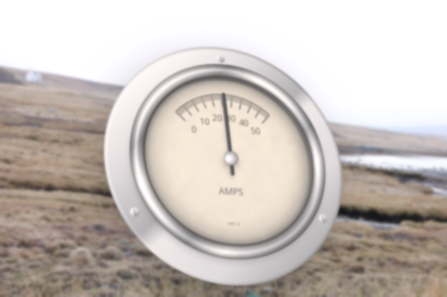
25 (A)
